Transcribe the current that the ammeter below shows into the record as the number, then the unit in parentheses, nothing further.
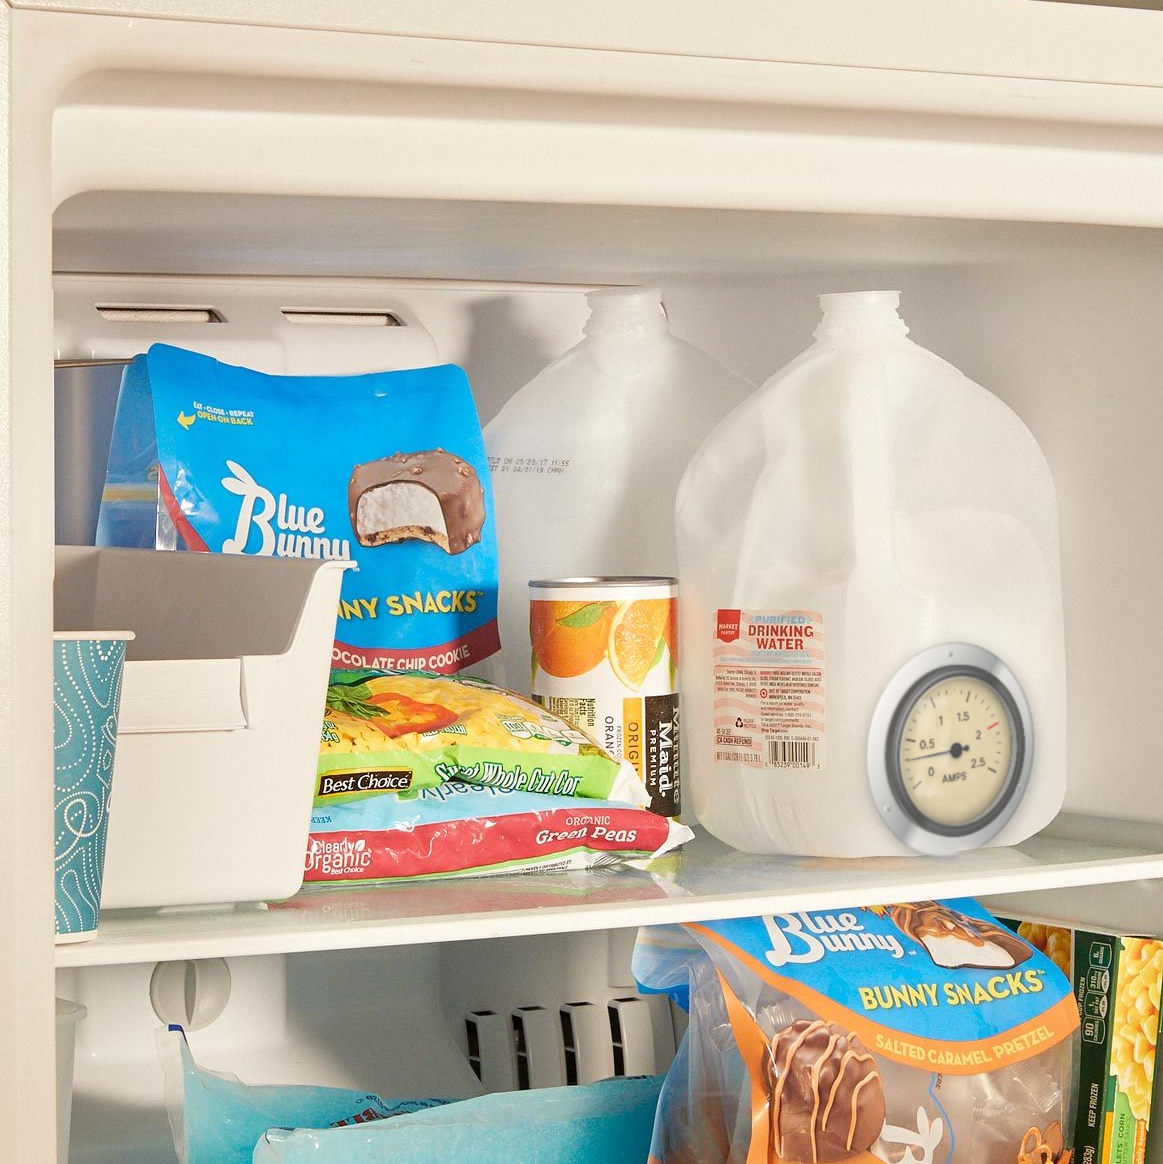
0.3 (A)
